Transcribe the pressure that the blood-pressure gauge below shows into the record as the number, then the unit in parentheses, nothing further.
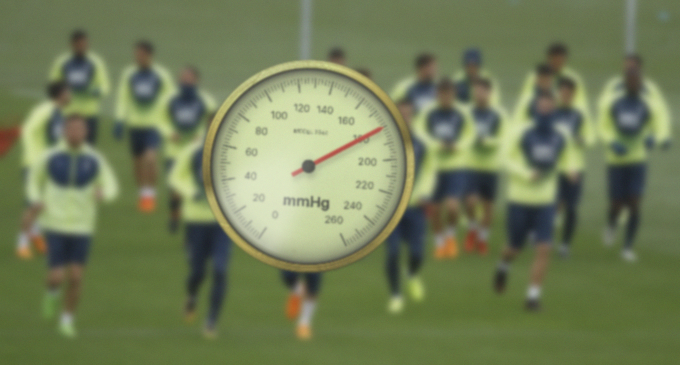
180 (mmHg)
